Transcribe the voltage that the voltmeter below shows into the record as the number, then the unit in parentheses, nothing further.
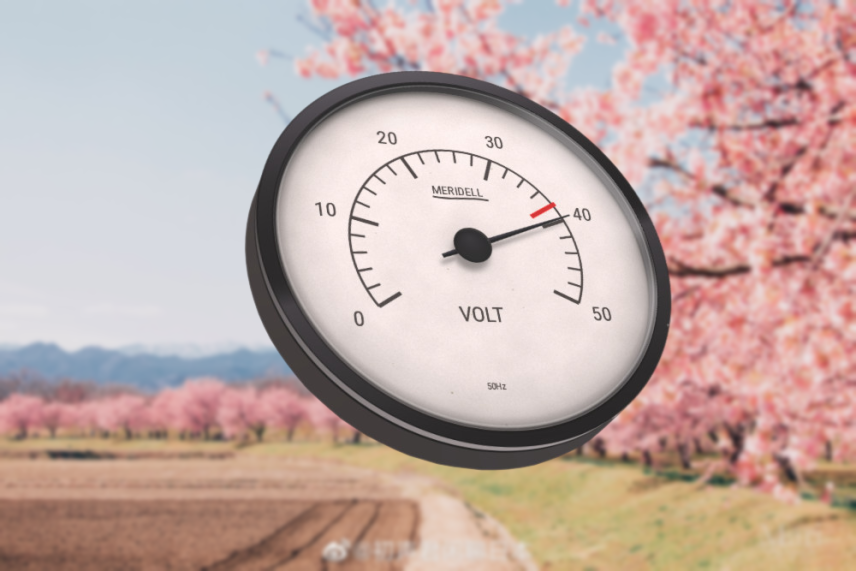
40 (V)
